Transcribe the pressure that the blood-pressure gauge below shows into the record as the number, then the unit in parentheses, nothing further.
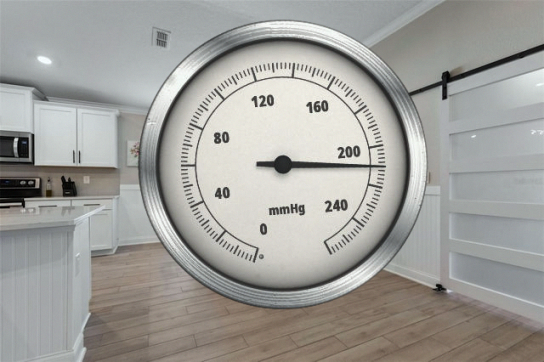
210 (mmHg)
